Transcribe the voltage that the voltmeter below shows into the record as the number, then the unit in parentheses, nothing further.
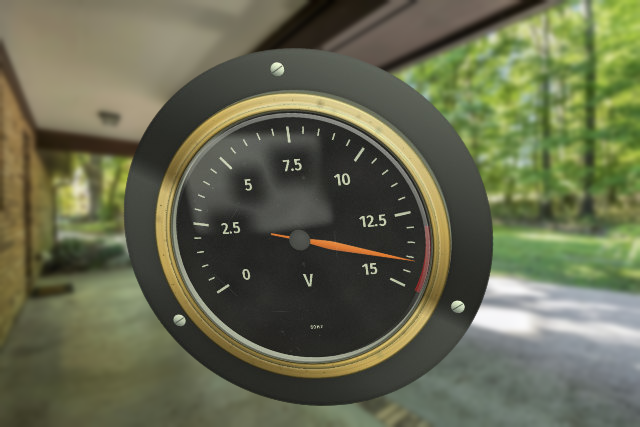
14 (V)
